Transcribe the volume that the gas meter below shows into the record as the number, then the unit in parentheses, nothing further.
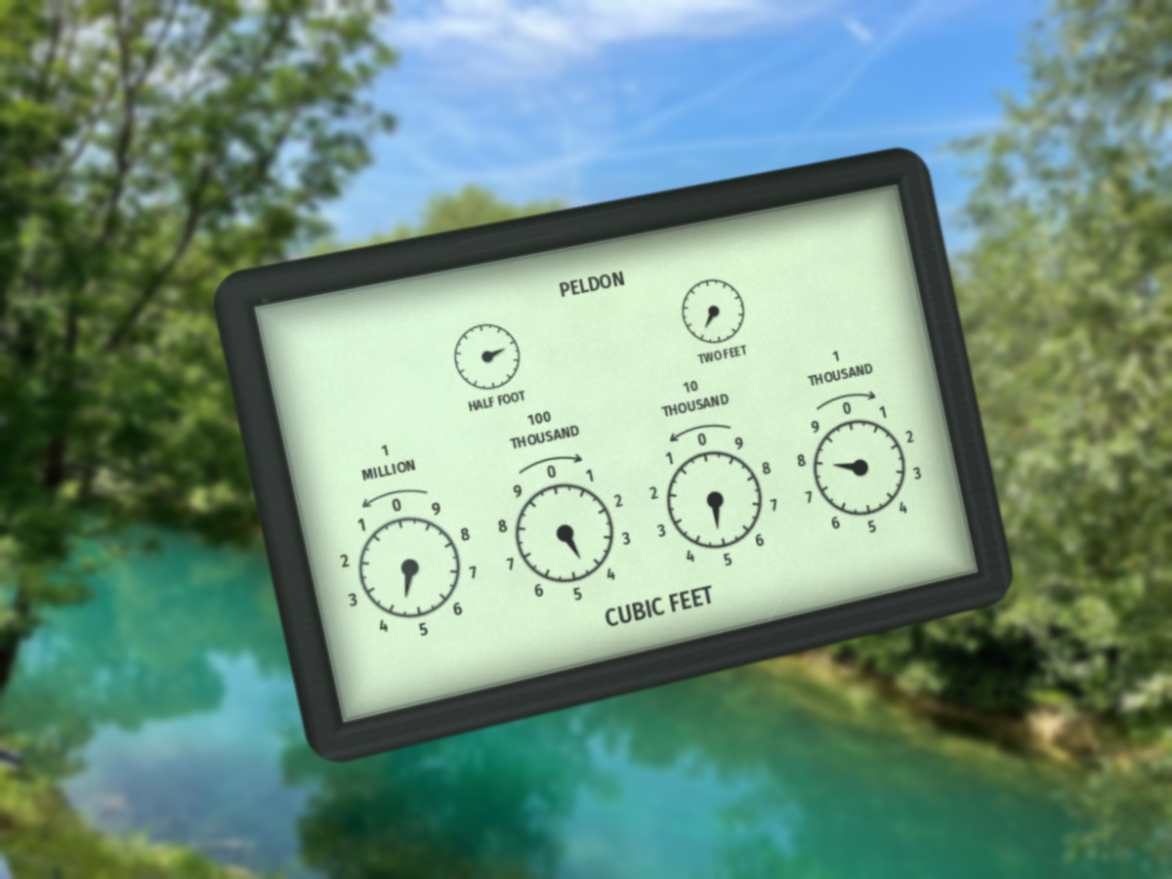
444800 (ft³)
